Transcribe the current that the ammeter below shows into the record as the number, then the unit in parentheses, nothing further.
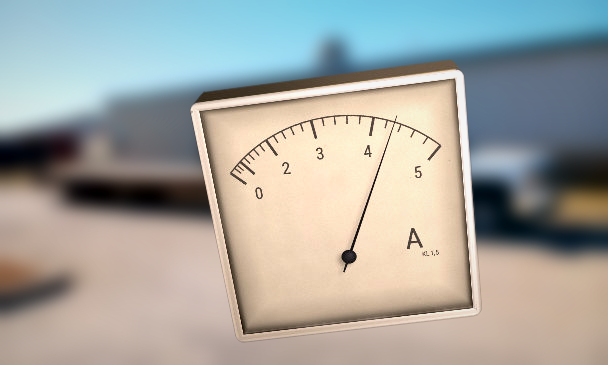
4.3 (A)
